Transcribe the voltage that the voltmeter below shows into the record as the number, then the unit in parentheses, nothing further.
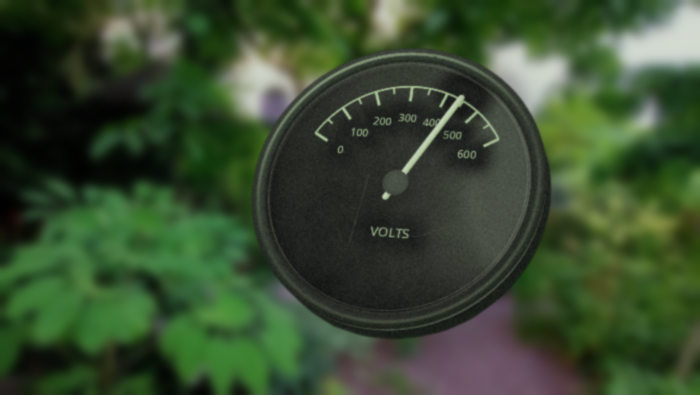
450 (V)
